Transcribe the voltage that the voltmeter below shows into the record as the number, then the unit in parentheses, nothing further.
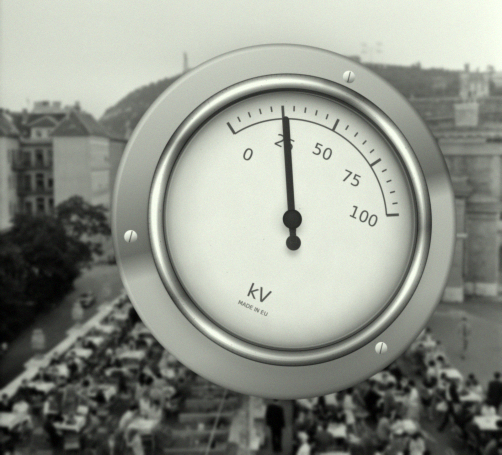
25 (kV)
